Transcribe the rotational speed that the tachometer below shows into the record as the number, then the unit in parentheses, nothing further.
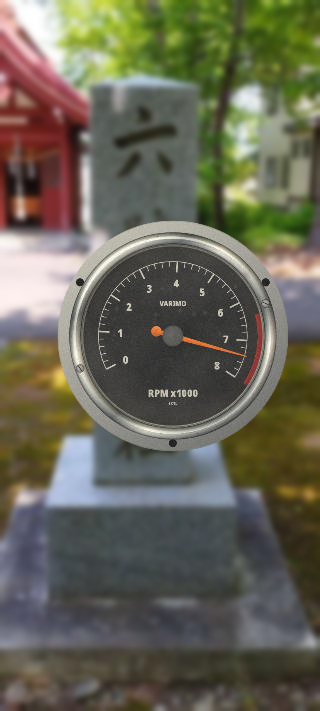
7400 (rpm)
